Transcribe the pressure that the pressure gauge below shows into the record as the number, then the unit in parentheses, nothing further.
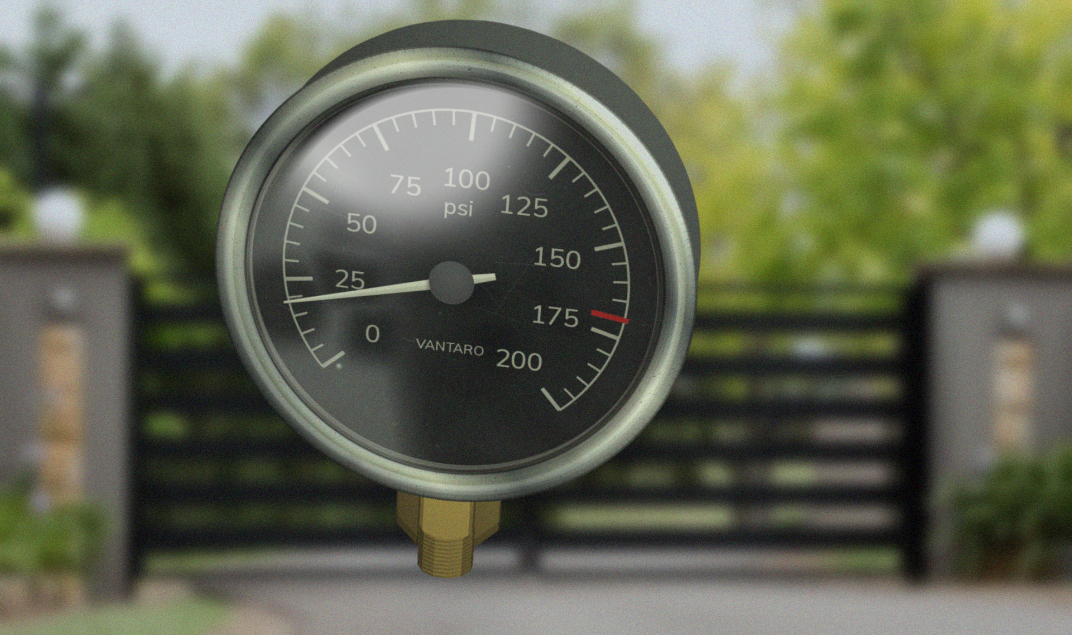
20 (psi)
